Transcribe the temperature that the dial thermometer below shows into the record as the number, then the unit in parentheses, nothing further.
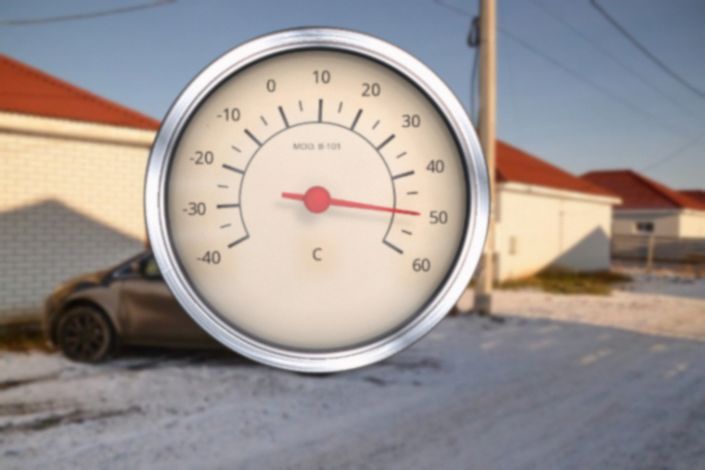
50 (°C)
